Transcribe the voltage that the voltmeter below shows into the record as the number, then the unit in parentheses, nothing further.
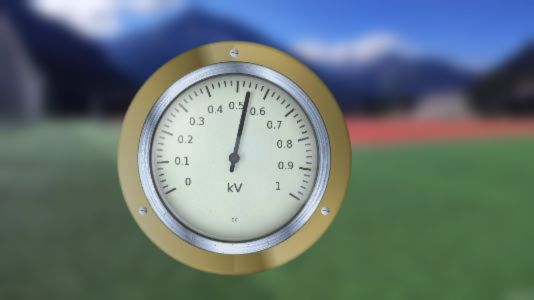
0.54 (kV)
